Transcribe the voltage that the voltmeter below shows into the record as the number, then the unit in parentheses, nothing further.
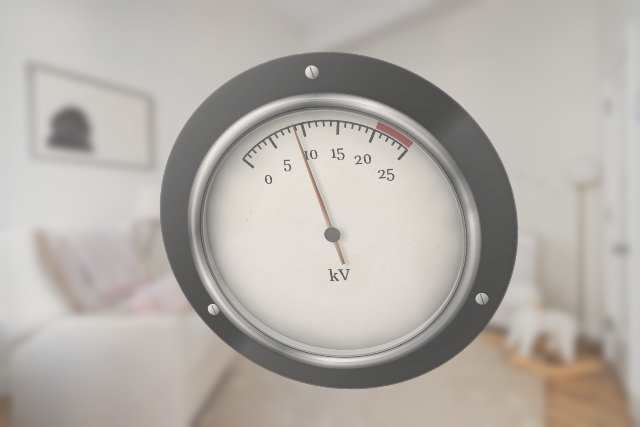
9 (kV)
